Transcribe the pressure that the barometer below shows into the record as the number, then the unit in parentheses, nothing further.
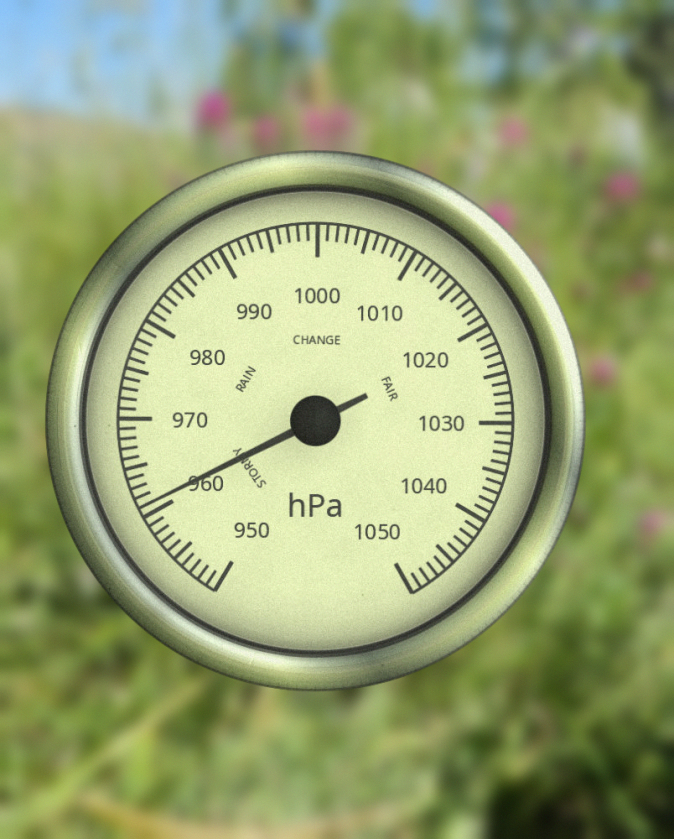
961 (hPa)
